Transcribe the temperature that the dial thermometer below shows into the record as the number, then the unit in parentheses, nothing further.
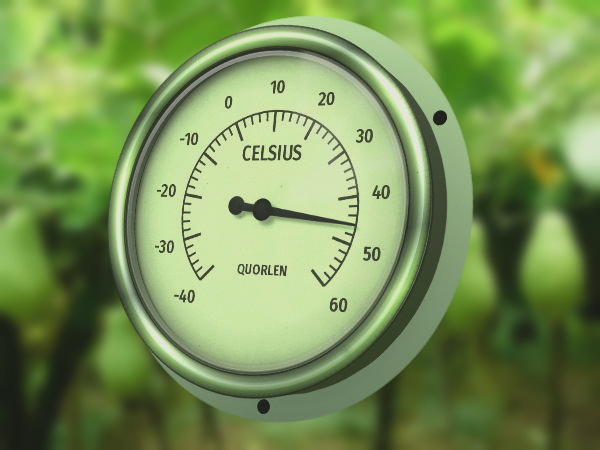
46 (°C)
